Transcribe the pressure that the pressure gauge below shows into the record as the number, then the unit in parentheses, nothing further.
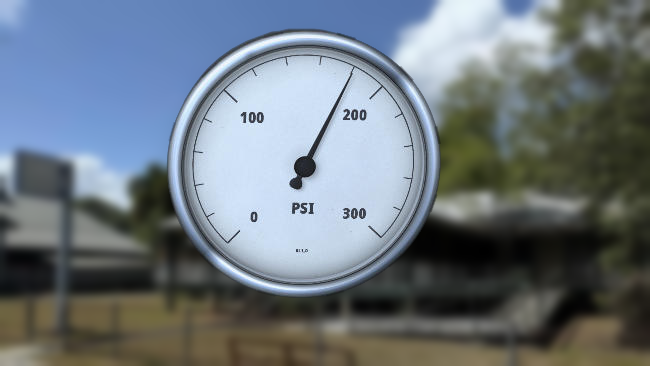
180 (psi)
